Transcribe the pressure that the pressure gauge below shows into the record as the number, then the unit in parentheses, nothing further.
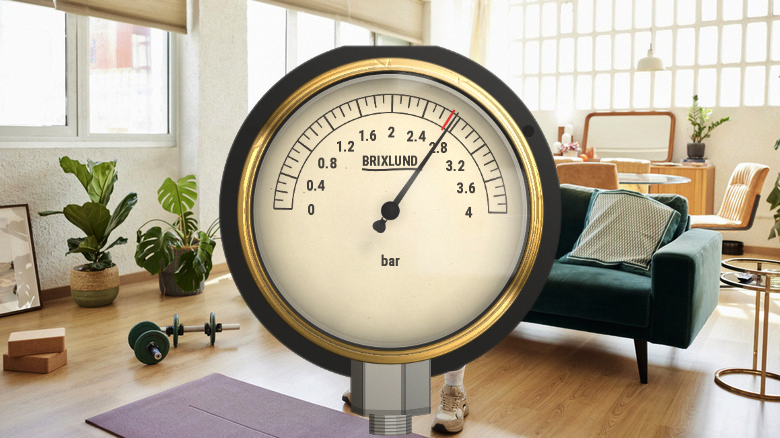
2.75 (bar)
